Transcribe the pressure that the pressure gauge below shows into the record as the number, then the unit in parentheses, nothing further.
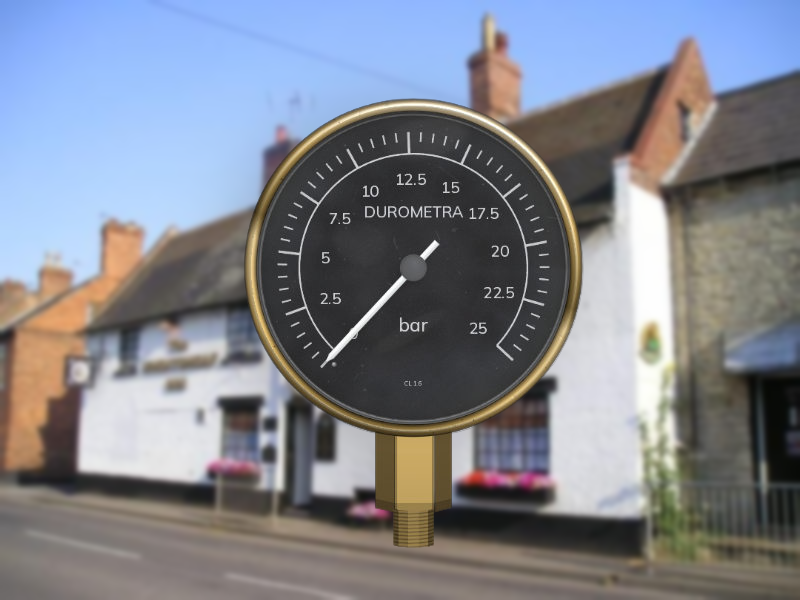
0 (bar)
